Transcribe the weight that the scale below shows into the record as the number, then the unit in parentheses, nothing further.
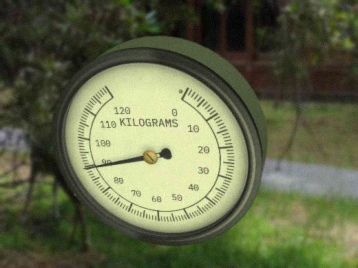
90 (kg)
